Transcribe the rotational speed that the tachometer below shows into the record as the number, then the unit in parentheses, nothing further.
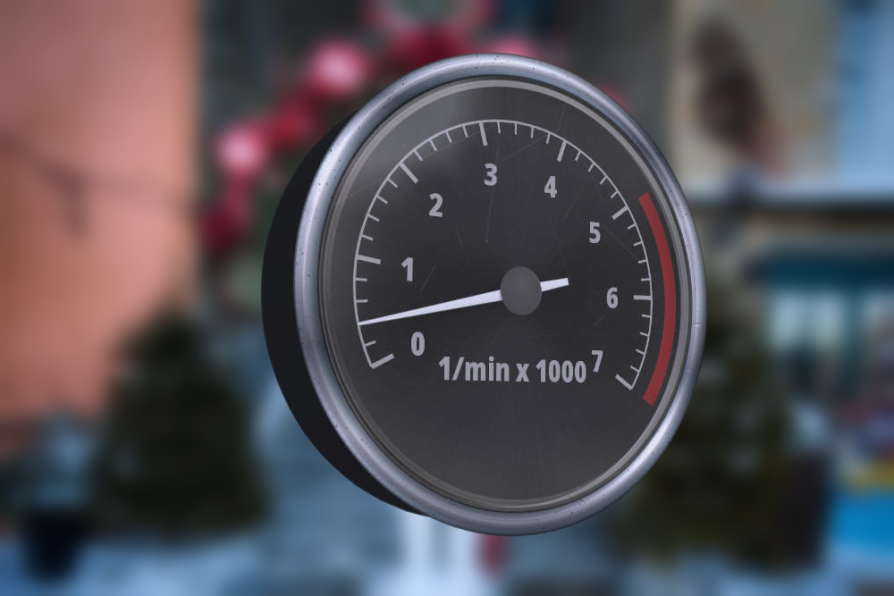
400 (rpm)
